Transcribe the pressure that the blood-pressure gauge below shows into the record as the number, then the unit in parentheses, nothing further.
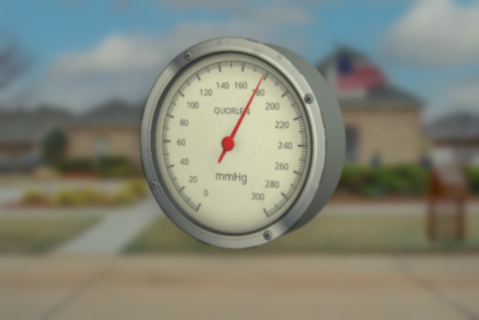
180 (mmHg)
